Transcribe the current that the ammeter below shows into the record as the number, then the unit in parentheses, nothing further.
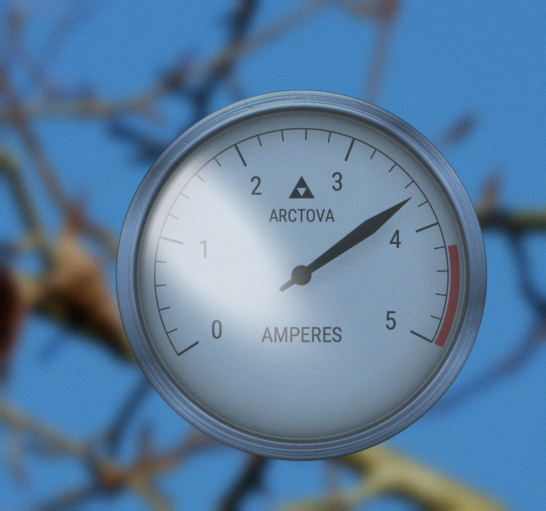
3.7 (A)
